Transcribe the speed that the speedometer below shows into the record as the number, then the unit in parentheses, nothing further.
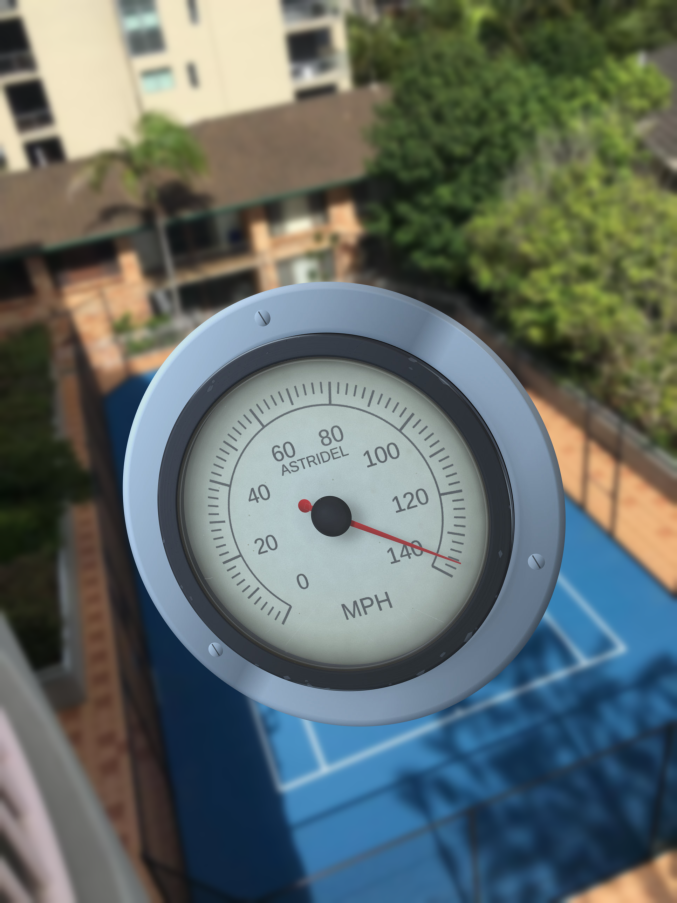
136 (mph)
